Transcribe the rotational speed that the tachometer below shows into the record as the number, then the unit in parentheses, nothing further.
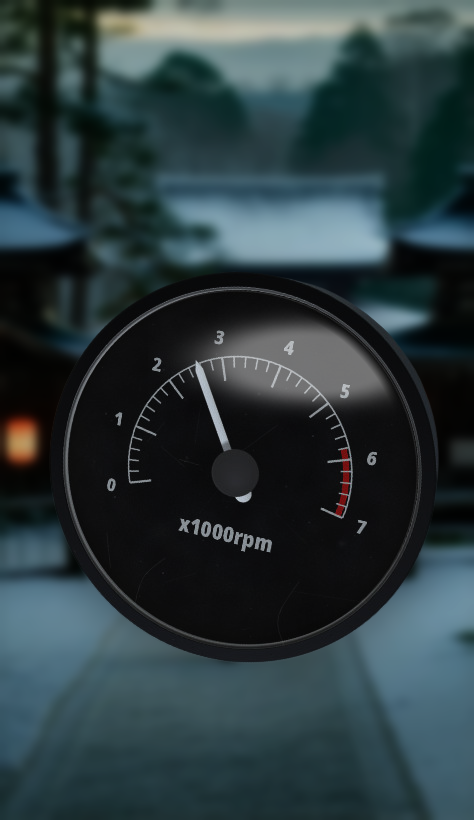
2600 (rpm)
